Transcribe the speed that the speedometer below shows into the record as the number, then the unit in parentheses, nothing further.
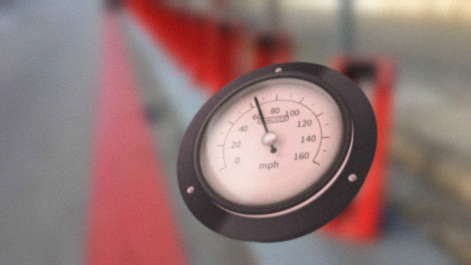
65 (mph)
